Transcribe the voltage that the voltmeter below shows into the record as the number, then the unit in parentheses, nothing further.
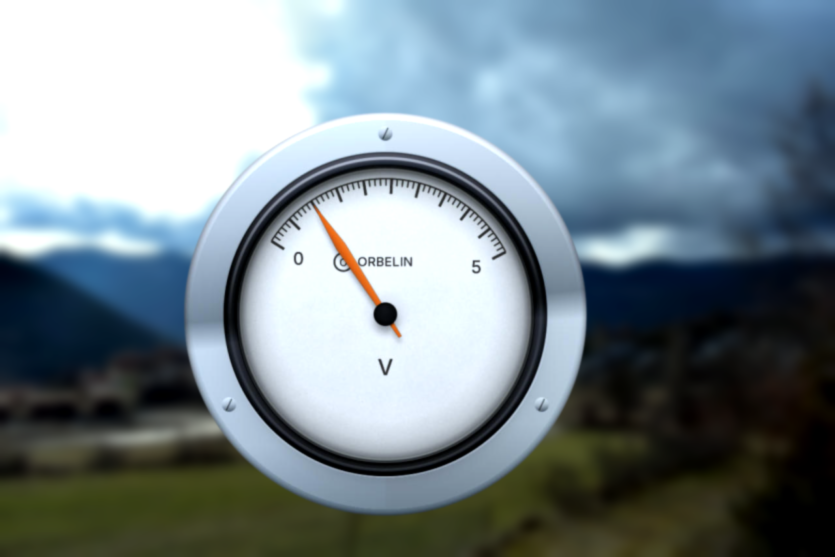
1 (V)
